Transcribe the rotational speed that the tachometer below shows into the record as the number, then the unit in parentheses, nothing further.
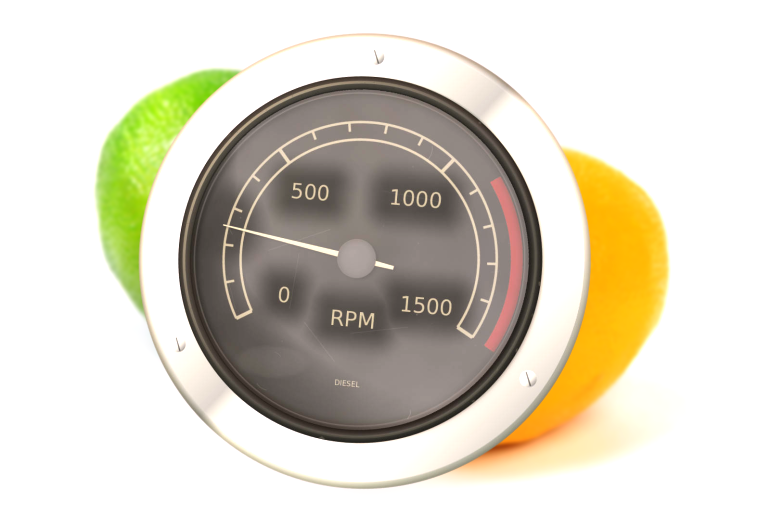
250 (rpm)
